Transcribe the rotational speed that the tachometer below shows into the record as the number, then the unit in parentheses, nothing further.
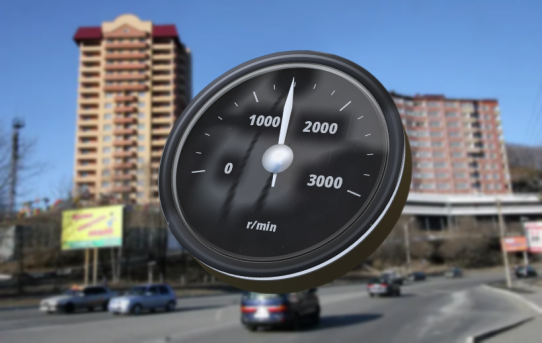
1400 (rpm)
